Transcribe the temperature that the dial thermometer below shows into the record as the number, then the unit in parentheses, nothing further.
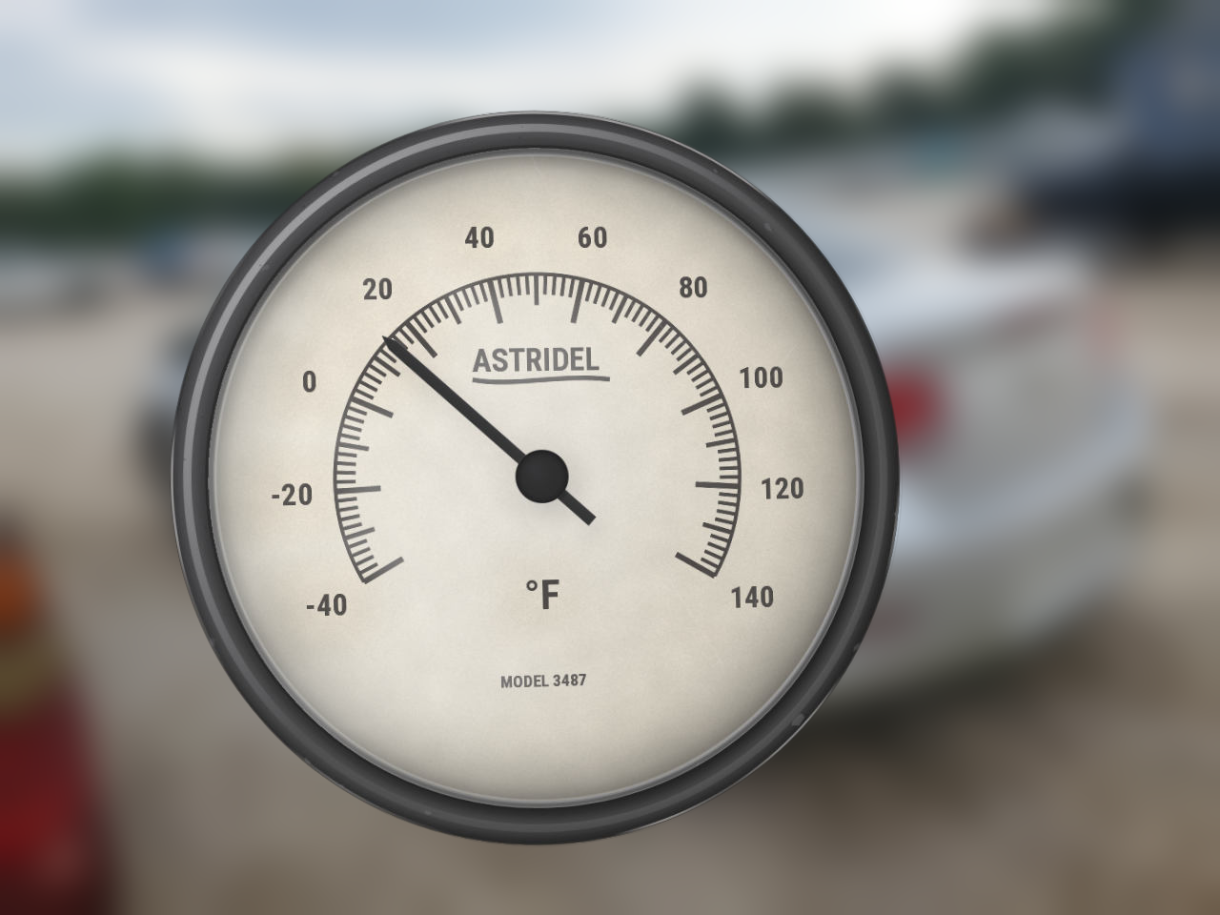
14 (°F)
